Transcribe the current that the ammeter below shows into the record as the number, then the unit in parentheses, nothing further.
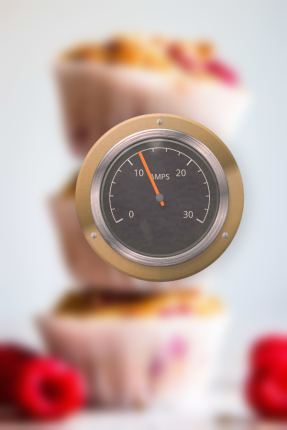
12 (A)
